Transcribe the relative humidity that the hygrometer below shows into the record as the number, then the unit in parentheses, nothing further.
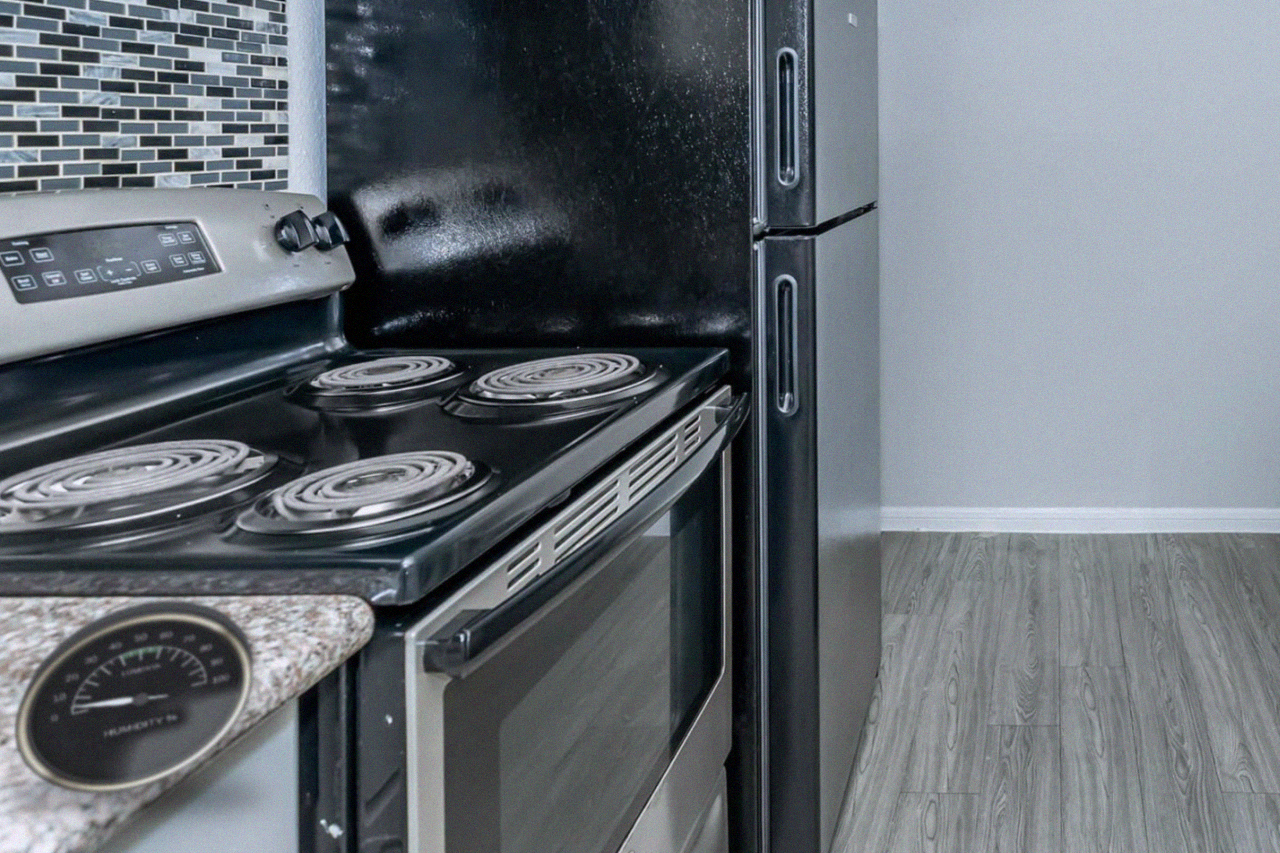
5 (%)
